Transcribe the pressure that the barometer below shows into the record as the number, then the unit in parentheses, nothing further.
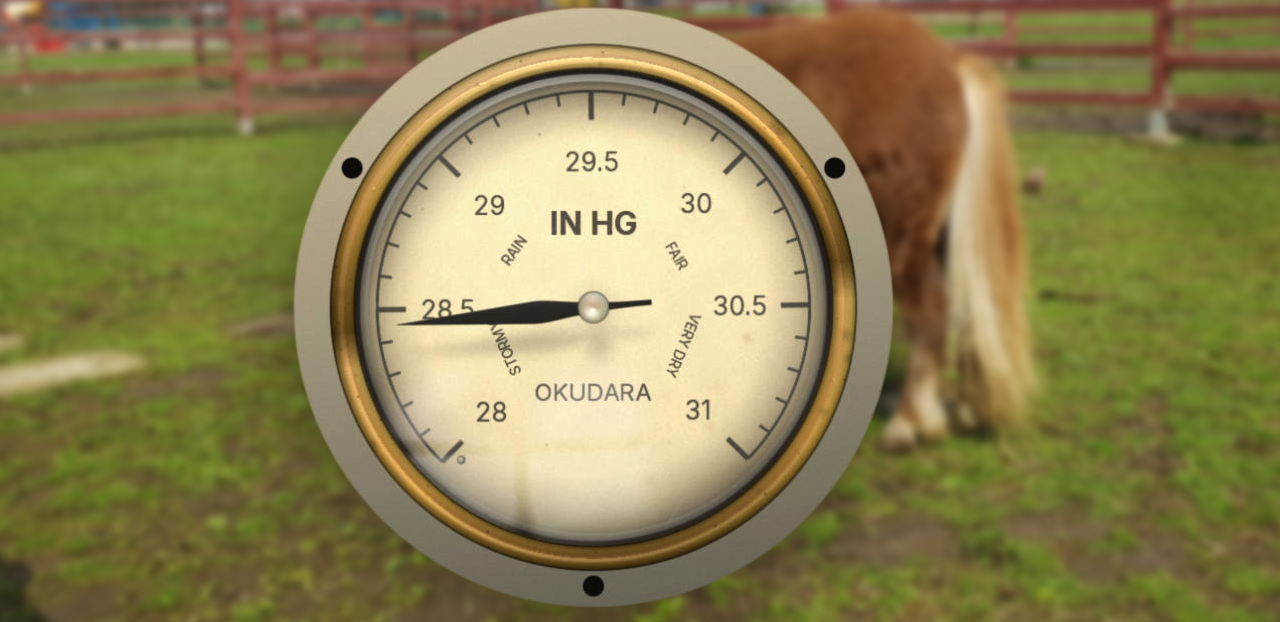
28.45 (inHg)
